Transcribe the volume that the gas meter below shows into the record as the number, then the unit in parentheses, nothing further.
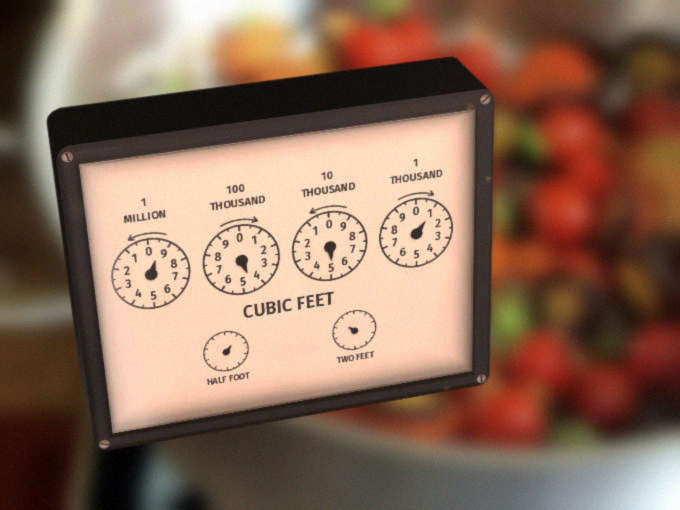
945100 (ft³)
